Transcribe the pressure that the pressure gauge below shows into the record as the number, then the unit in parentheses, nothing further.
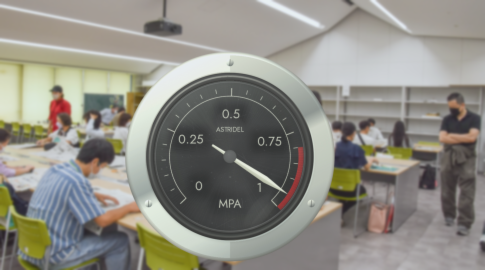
0.95 (MPa)
